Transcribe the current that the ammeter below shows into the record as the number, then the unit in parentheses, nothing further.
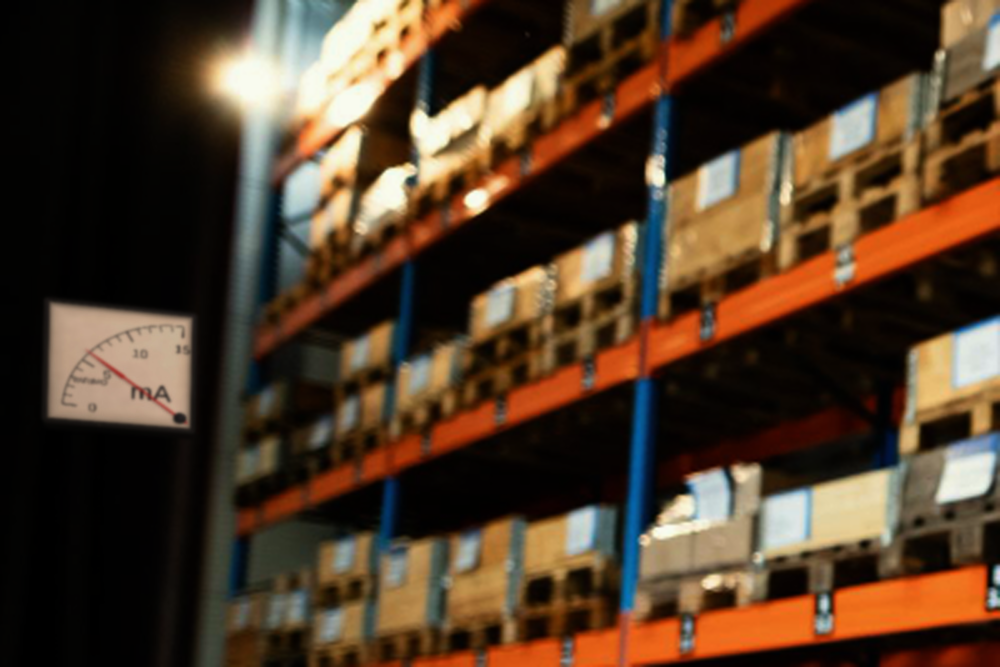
6 (mA)
